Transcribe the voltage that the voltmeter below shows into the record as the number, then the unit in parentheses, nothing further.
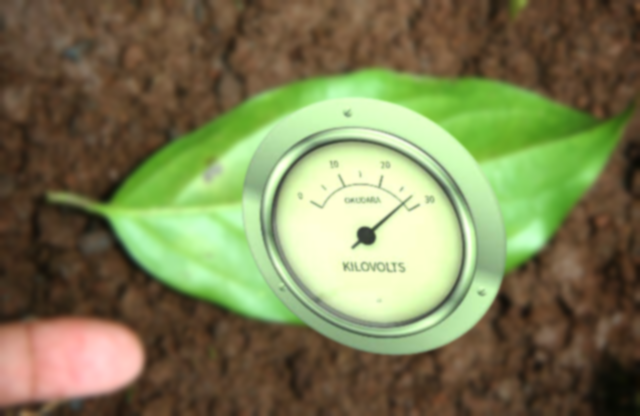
27.5 (kV)
